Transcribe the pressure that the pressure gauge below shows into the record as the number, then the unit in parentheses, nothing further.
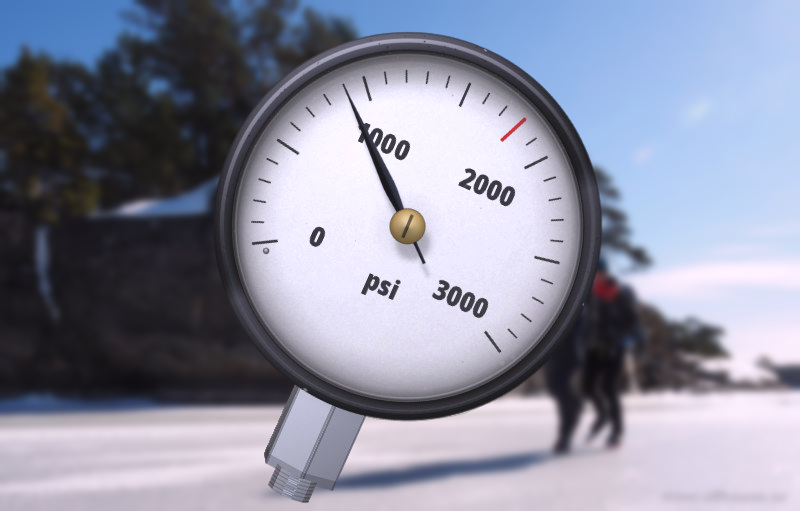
900 (psi)
